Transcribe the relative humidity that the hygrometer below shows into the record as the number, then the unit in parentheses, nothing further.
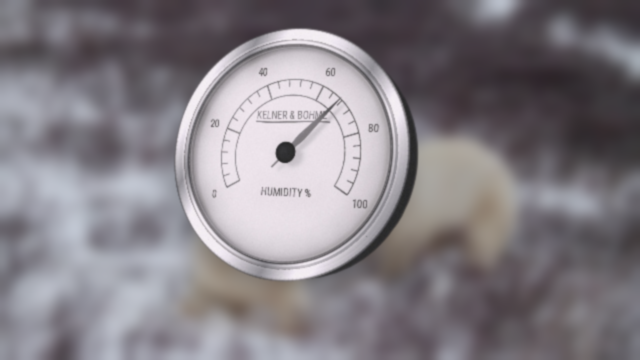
68 (%)
